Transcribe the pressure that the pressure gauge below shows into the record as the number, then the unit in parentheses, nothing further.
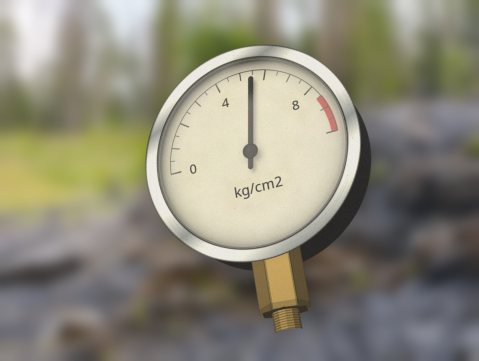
5.5 (kg/cm²)
